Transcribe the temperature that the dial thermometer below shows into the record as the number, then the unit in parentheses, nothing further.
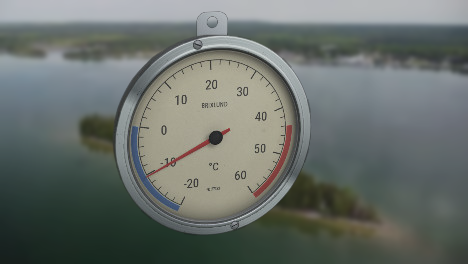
-10 (°C)
